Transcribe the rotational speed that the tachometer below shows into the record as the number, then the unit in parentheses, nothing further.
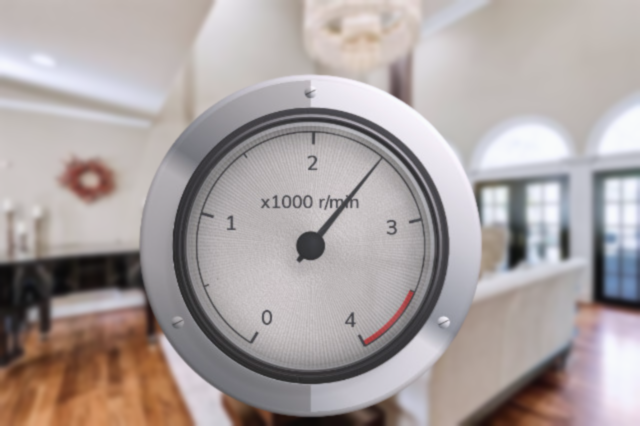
2500 (rpm)
